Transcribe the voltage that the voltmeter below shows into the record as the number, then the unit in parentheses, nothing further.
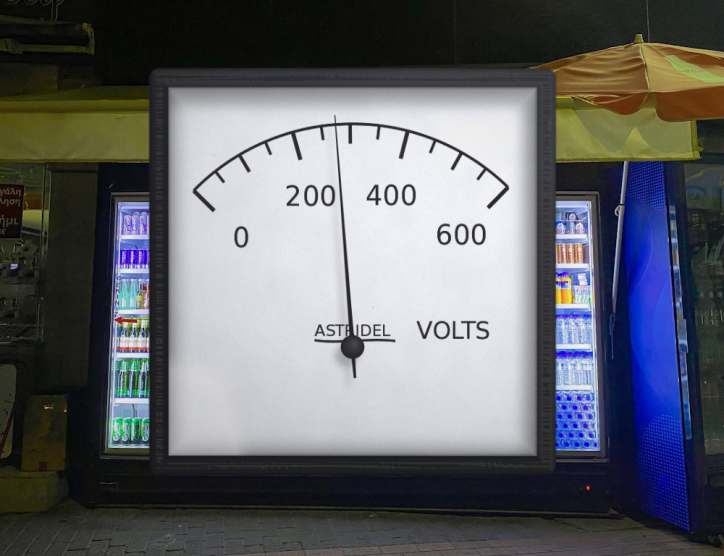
275 (V)
